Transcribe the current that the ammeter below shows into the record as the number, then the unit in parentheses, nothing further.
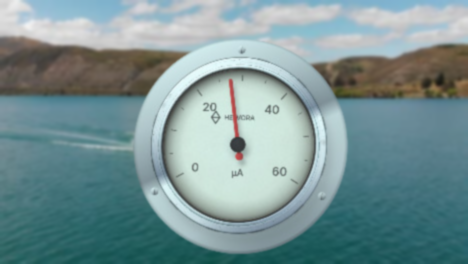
27.5 (µA)
